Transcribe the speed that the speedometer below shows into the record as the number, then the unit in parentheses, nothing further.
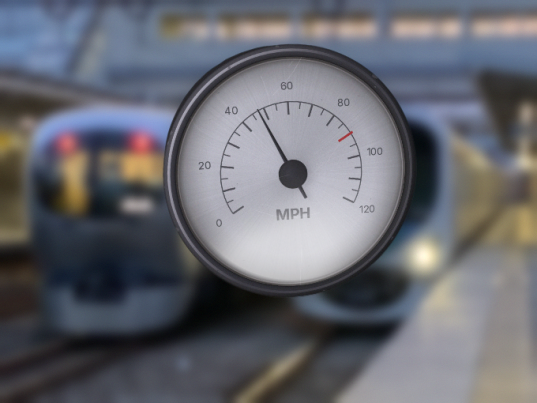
47.5 (mph)
